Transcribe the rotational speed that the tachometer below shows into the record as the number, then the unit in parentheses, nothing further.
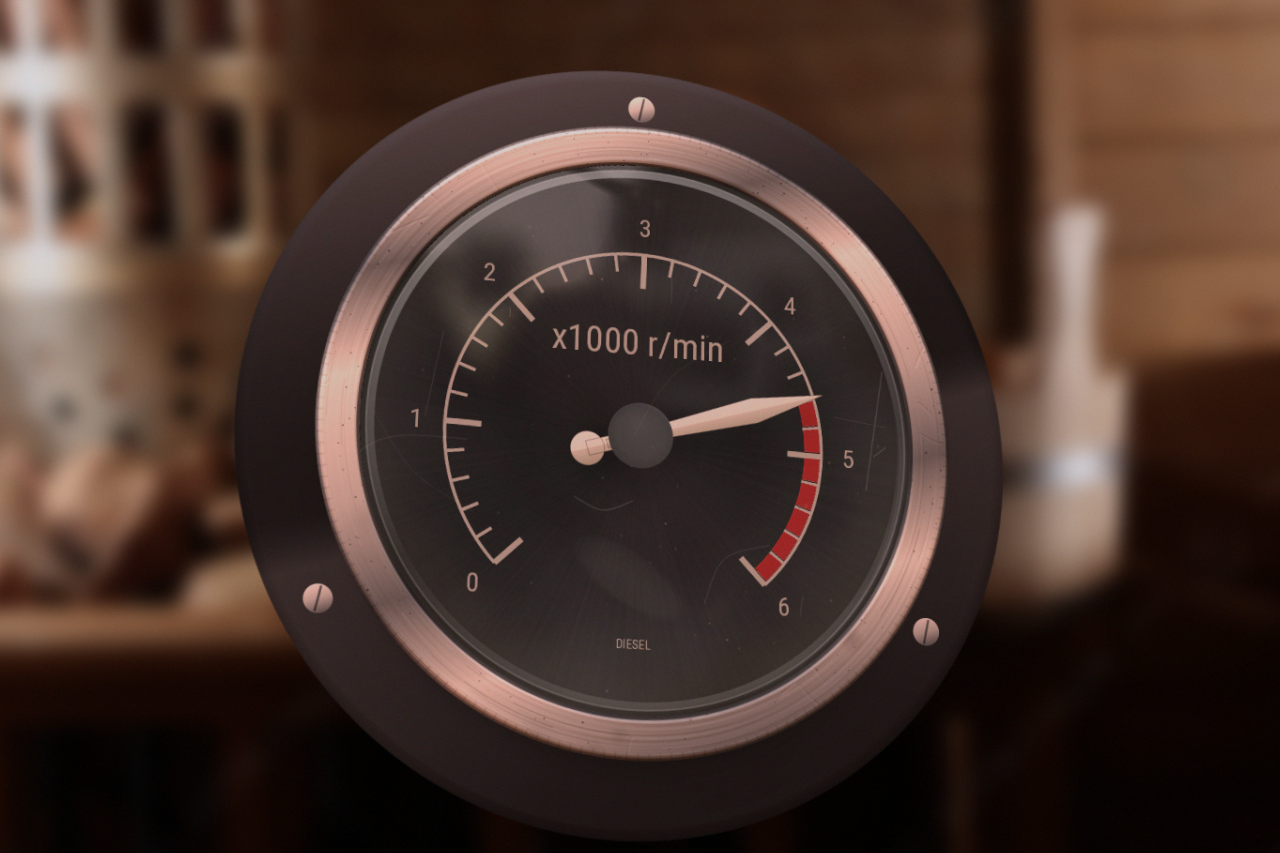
4600 (rpm)
